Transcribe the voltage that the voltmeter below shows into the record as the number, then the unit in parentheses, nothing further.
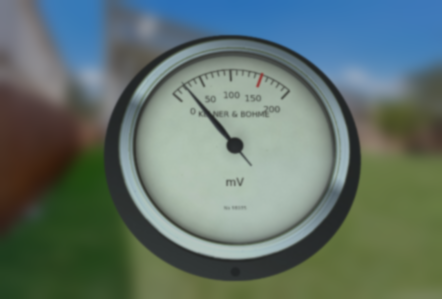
20 (mV)
